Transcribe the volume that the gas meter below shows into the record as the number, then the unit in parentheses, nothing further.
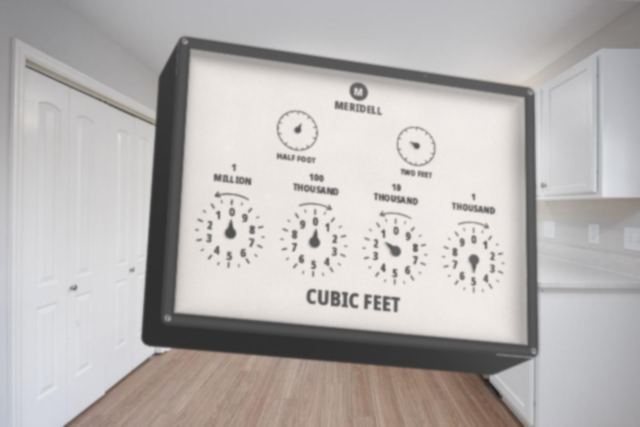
1500 (ft³)
